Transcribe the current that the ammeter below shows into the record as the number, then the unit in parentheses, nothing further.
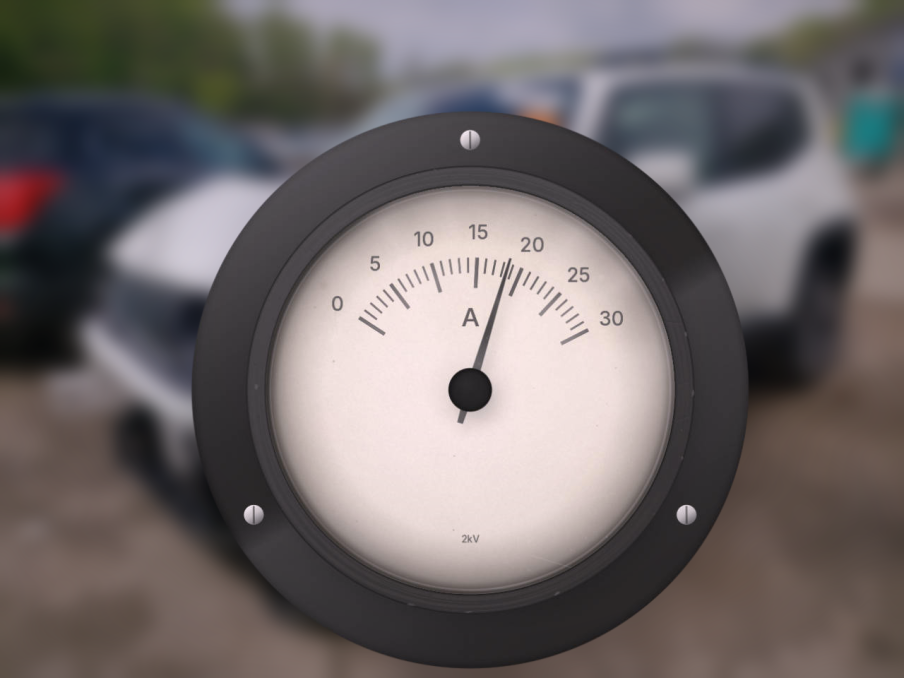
18.5 (A)
